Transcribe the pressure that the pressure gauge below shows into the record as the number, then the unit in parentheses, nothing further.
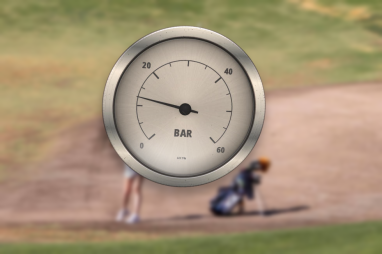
12.5 (bar)
